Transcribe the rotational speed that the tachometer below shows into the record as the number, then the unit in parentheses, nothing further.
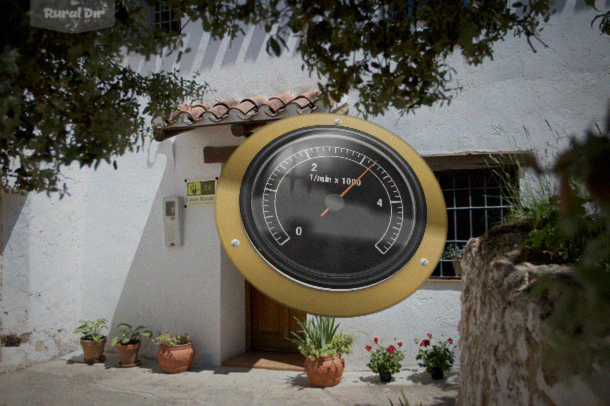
3200 (rpm)
